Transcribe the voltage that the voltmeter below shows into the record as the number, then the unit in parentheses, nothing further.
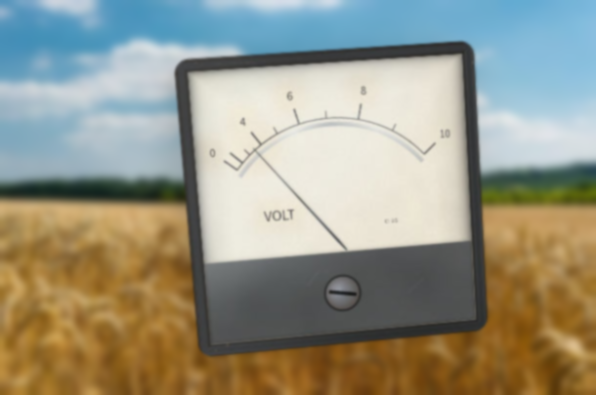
3.5 (V)
